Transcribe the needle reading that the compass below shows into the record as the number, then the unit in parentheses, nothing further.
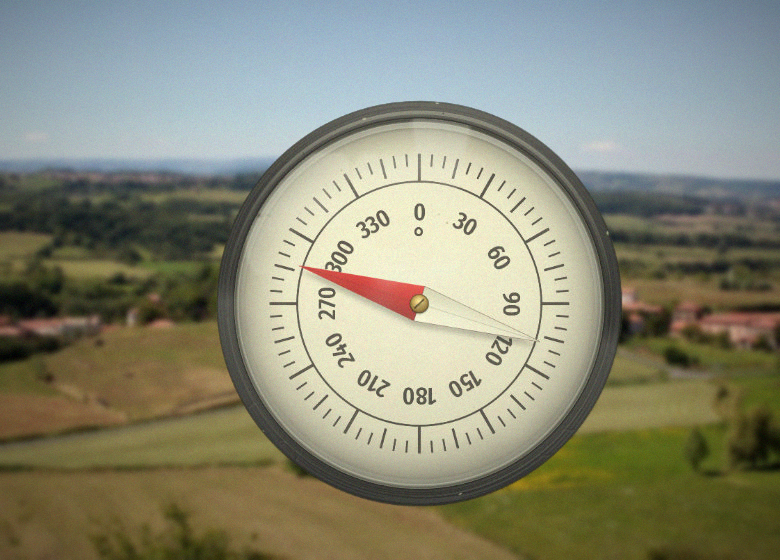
287.5 (°)
